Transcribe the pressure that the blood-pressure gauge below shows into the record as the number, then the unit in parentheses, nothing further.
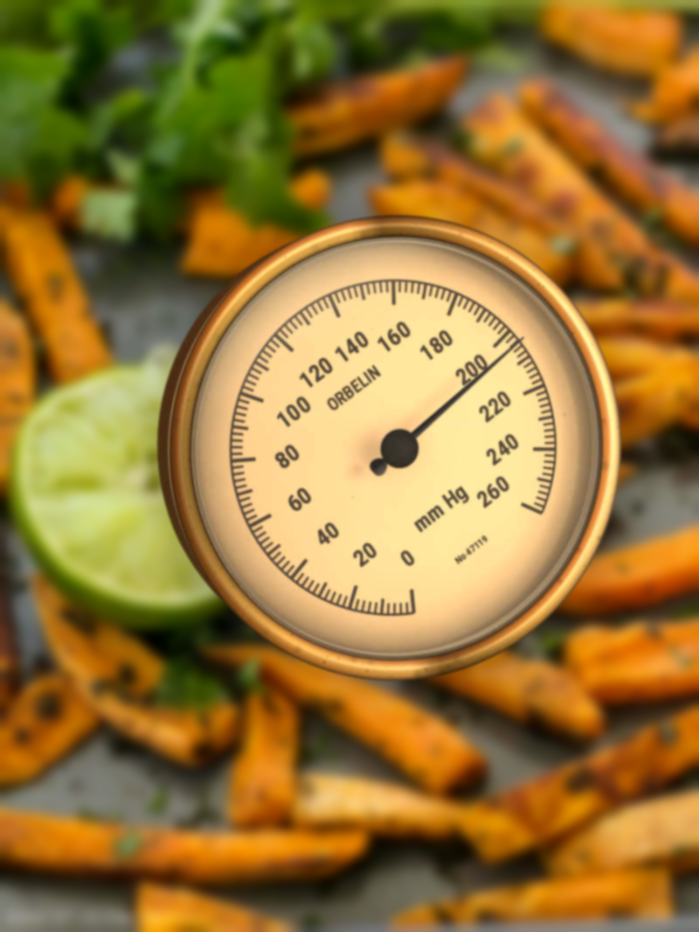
204 (mmHg)
